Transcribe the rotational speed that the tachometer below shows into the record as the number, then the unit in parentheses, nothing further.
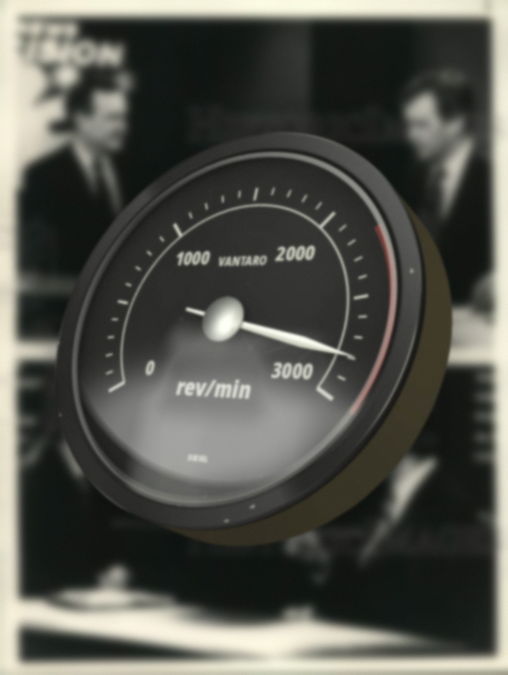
2800 (rpm)
